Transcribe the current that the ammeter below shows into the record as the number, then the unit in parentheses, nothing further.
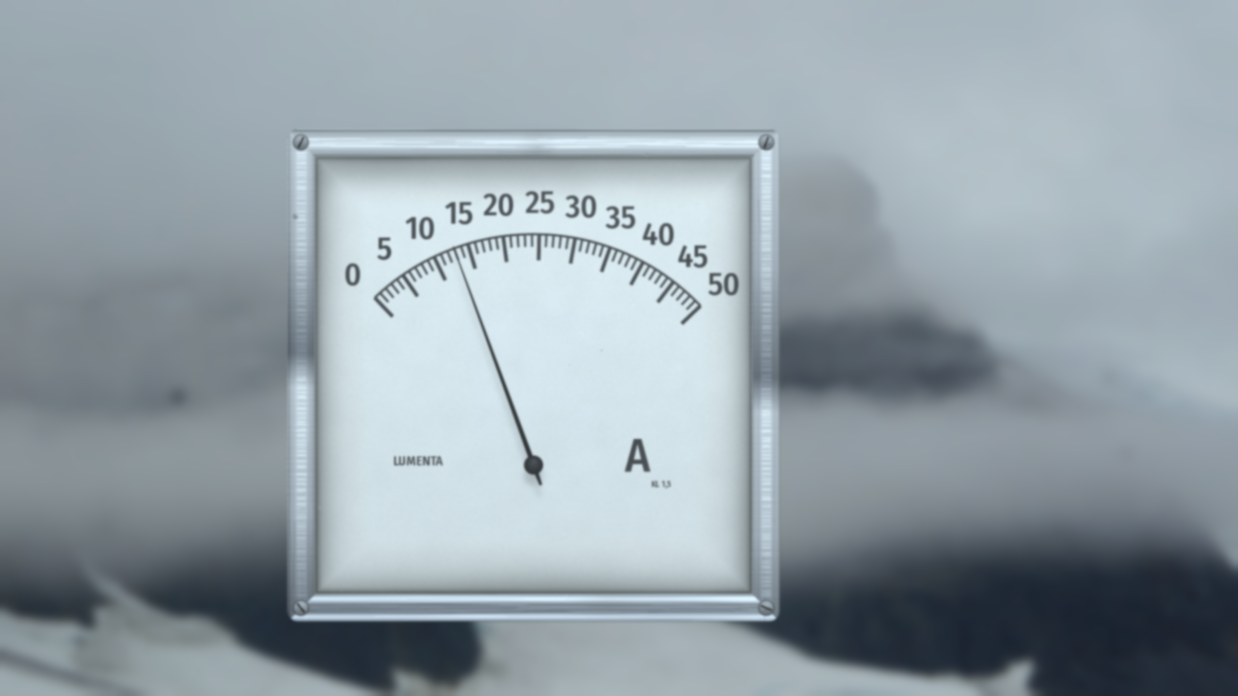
13 (A)
